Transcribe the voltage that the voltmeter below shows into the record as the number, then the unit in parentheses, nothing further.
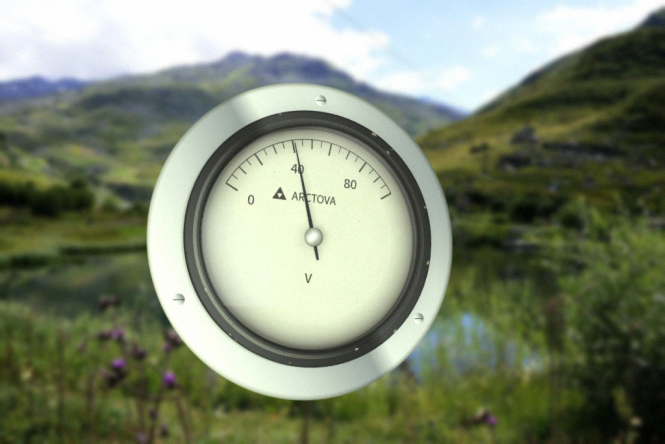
40 (V)
